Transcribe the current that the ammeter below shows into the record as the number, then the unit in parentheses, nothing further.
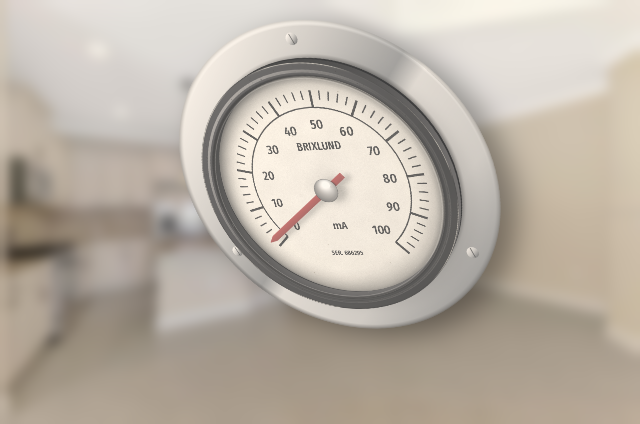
2 (mA)
